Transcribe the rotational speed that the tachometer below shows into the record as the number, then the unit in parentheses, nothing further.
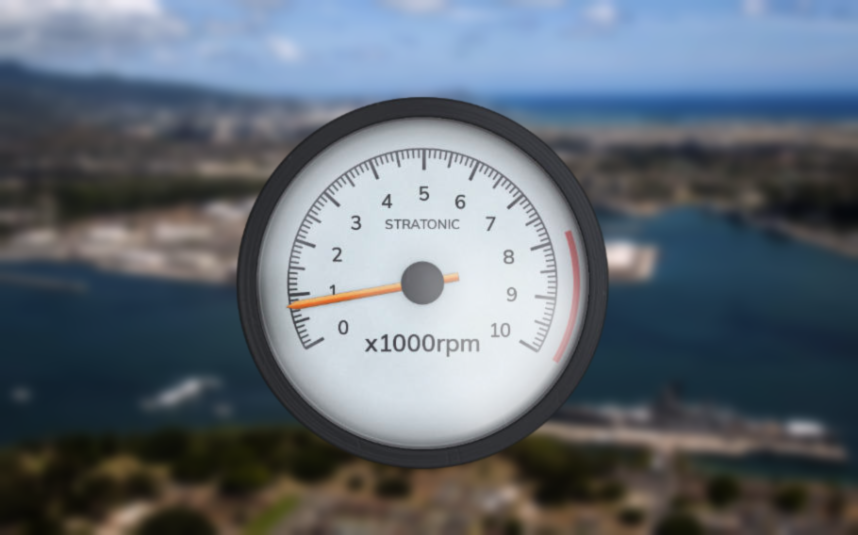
800 (rpm)
